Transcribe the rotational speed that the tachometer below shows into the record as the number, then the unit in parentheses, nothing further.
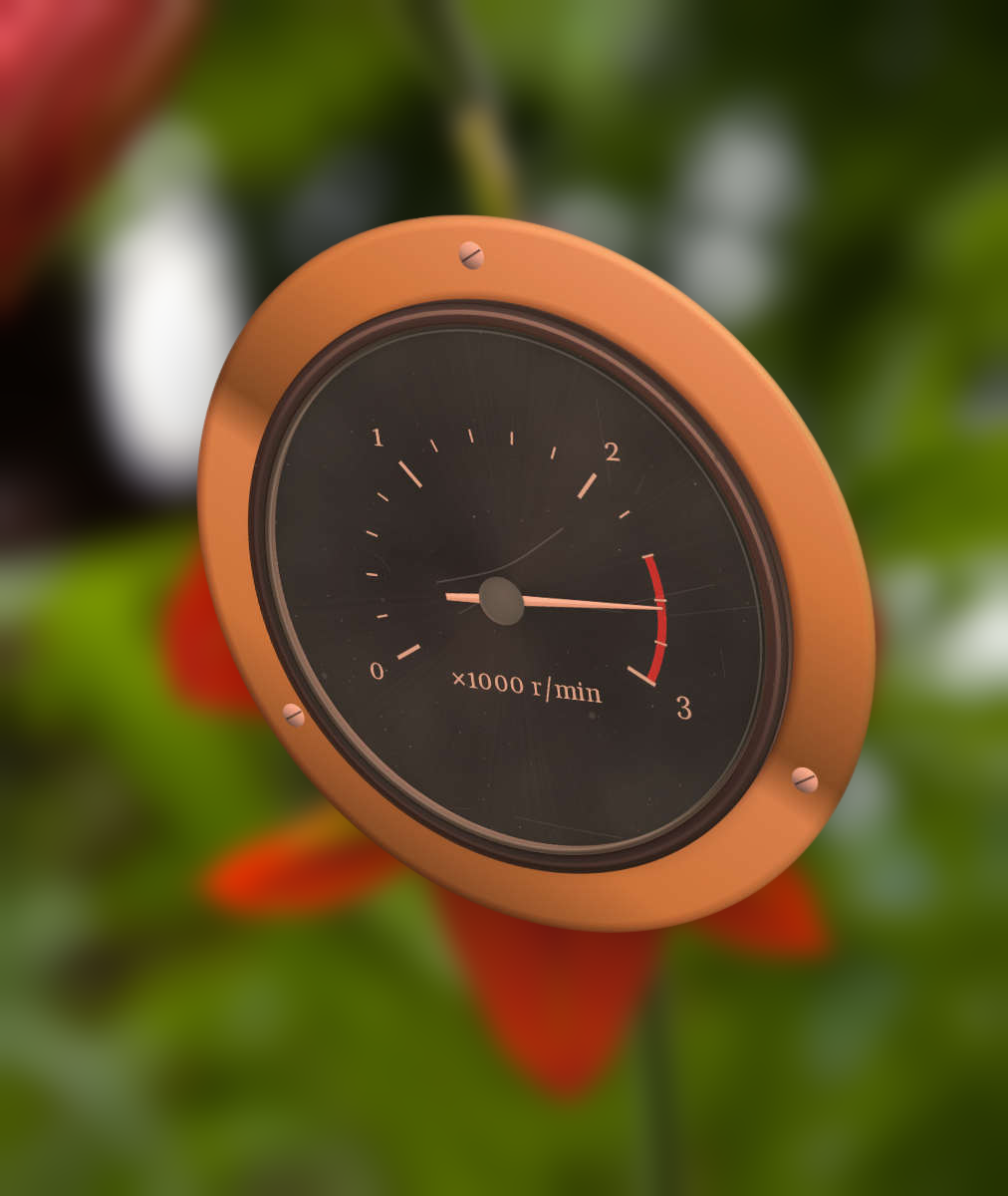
2600 (rpm)
